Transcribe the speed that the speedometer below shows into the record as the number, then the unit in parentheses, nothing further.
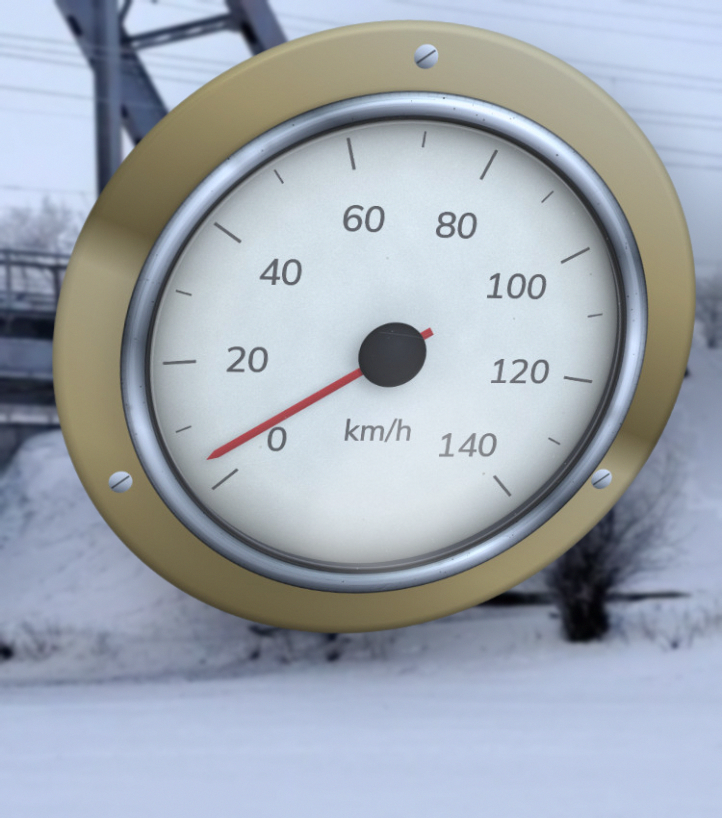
5 (km/h)
